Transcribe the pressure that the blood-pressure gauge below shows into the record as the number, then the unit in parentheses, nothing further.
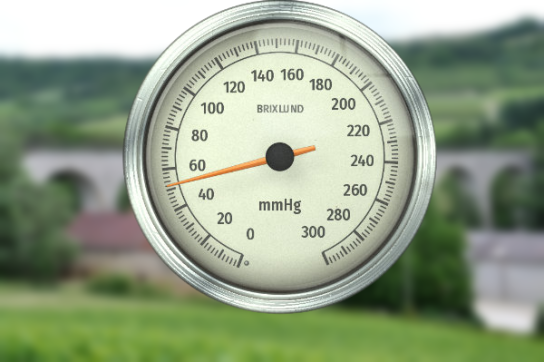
52 (mmHg)
